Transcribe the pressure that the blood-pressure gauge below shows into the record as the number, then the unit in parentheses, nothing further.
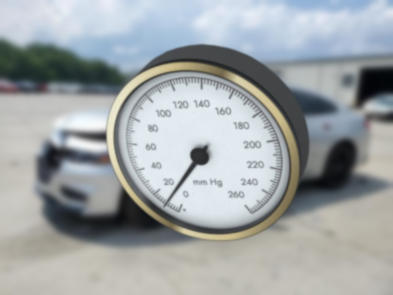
10 (mmHg)
